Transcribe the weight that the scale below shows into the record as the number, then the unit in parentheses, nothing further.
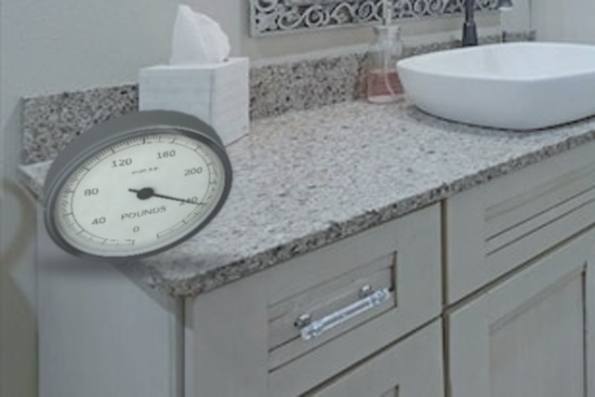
240 (lb)
